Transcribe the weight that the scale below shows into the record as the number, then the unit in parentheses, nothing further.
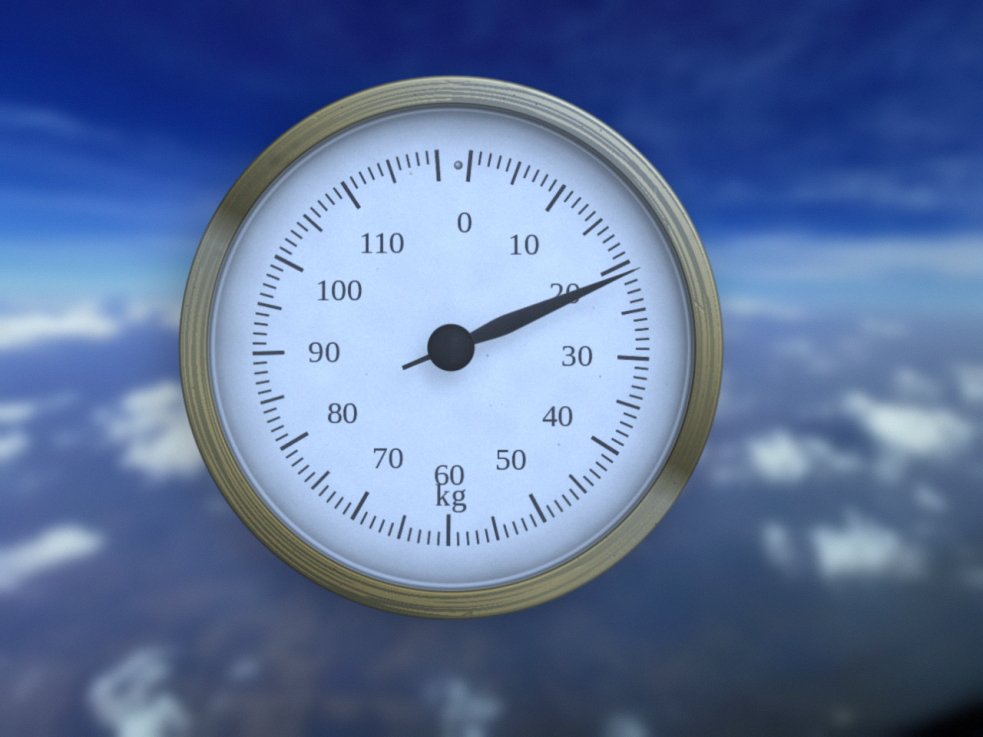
21 (kg)
